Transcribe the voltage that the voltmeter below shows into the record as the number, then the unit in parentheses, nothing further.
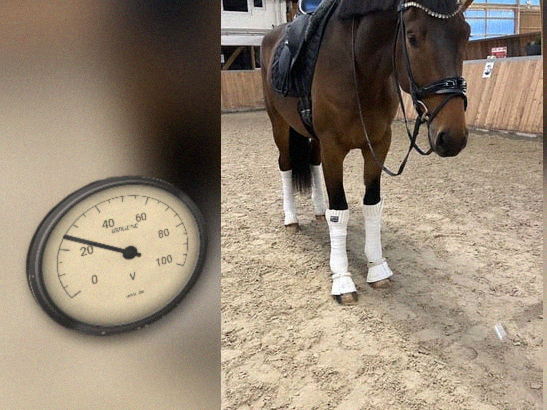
25 (V)
